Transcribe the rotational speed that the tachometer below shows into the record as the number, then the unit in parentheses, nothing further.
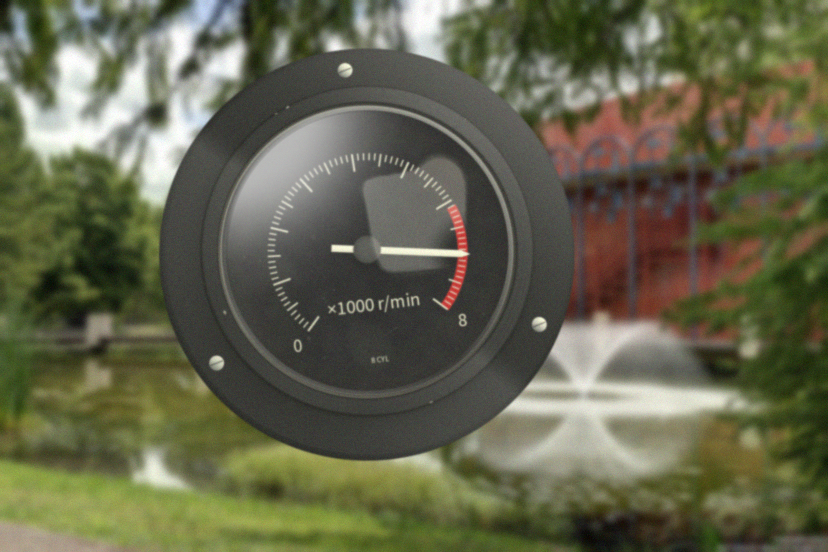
7000 (rpm)
